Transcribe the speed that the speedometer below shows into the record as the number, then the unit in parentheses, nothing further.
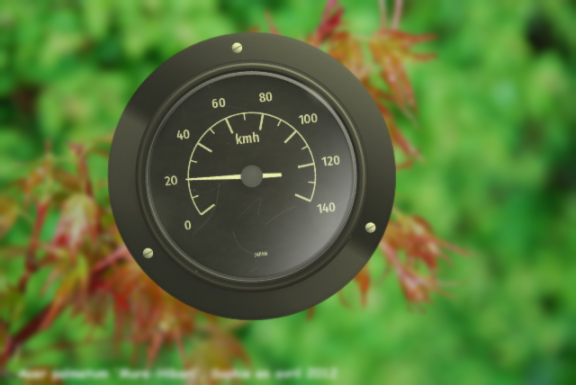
20 (km/h)
